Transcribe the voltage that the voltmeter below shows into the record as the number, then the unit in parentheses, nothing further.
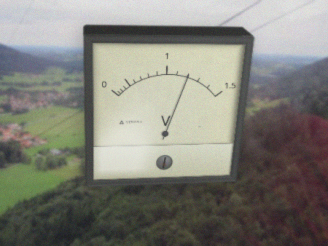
1.2 (V)
